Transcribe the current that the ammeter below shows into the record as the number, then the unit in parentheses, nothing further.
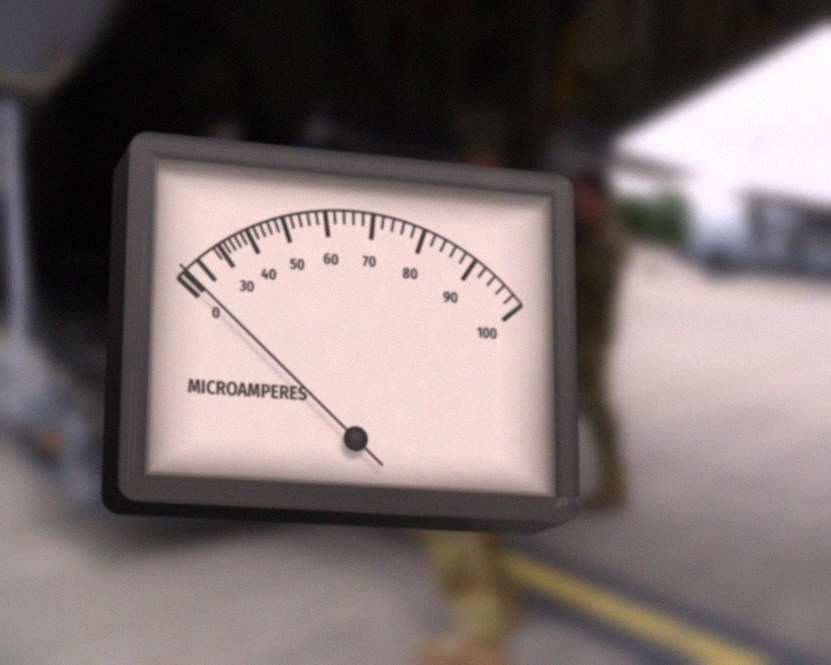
10 (µA)
